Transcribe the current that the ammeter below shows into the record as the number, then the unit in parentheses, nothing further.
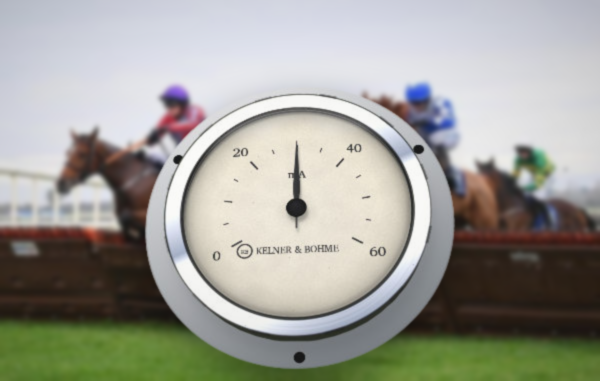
30 (mA)
